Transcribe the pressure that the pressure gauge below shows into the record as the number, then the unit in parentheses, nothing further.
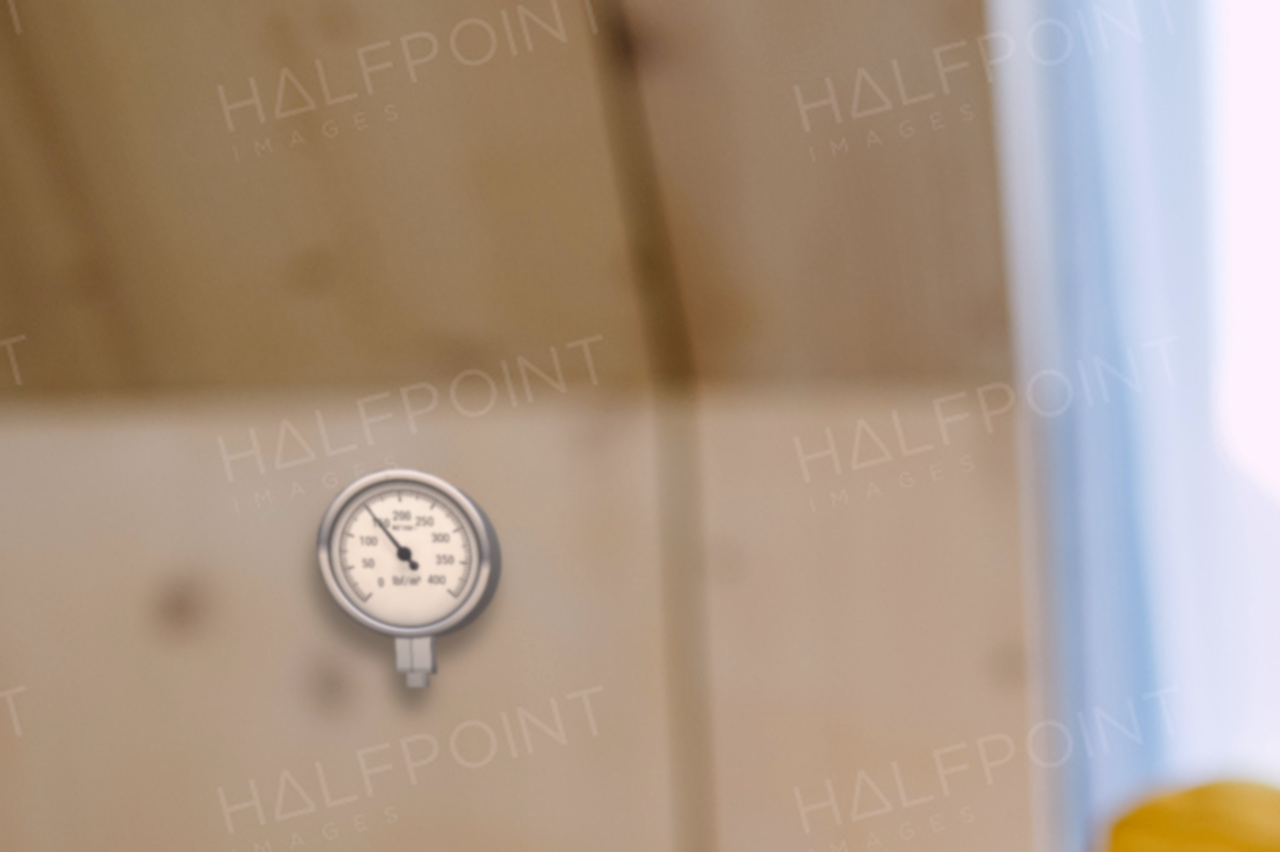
150 (psi)
